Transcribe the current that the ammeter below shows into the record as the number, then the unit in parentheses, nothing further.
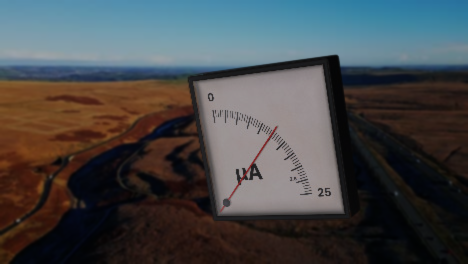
12.5 (µA)
